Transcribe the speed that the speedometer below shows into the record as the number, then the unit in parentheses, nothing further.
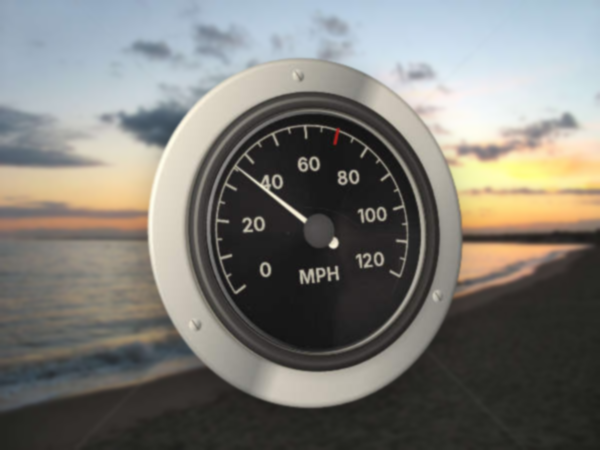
35 (mph)
